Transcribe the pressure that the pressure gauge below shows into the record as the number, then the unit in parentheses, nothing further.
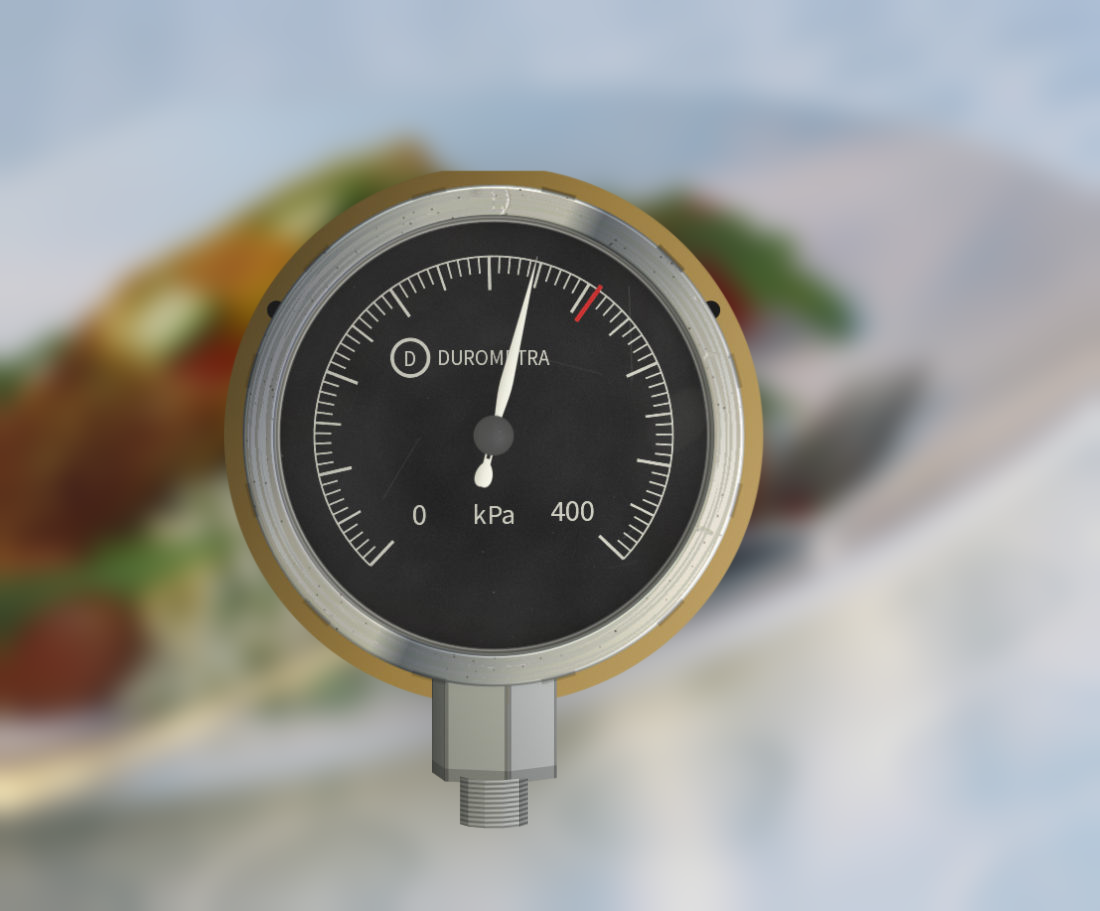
222.5 (kPa)
